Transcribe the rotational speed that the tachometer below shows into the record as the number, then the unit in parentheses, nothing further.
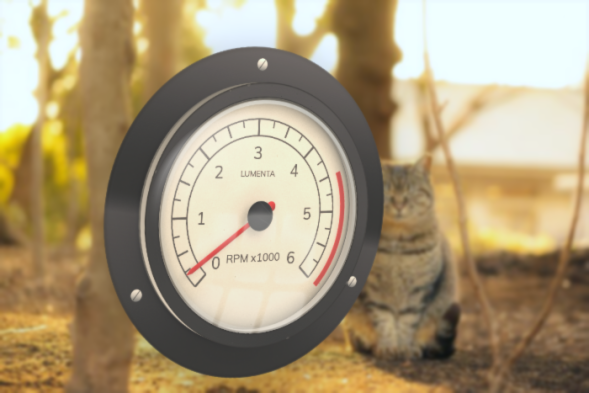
250 (rpm)
